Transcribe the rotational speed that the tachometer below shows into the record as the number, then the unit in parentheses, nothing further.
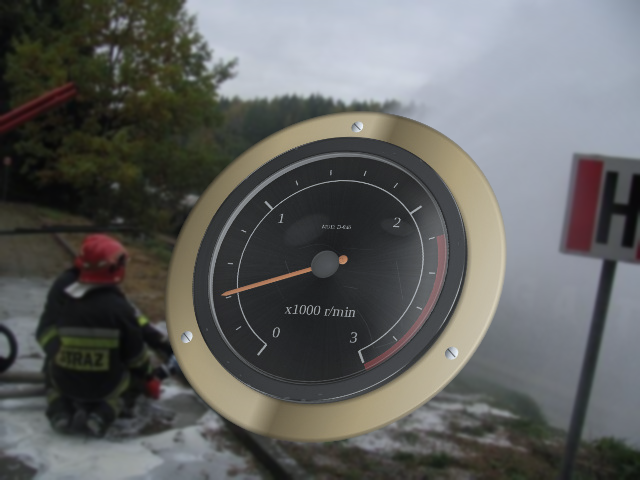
400 (rpm)
